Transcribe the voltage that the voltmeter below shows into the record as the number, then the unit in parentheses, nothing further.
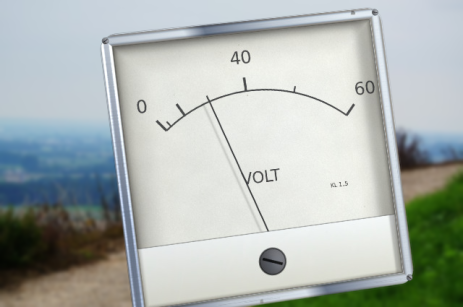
30 (V)
